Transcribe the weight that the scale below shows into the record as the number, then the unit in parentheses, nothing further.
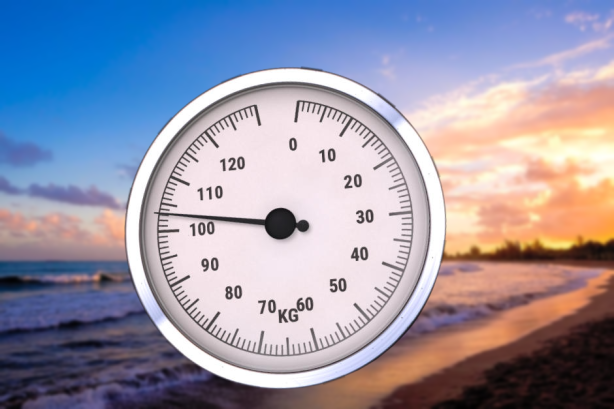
103 (kg)
